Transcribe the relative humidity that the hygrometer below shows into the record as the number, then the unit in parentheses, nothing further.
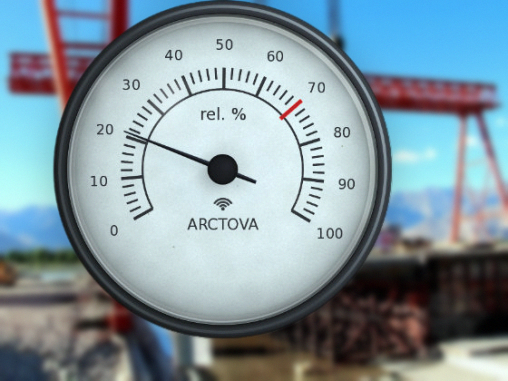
21 (%)
